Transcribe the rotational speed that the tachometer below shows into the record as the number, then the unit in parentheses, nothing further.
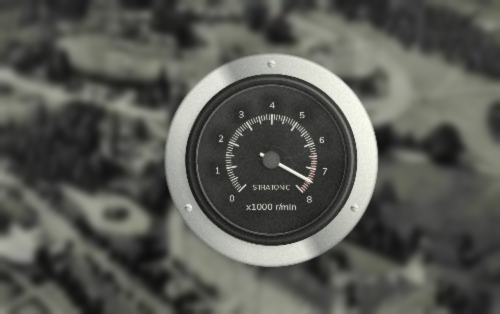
7500 (rpm)
